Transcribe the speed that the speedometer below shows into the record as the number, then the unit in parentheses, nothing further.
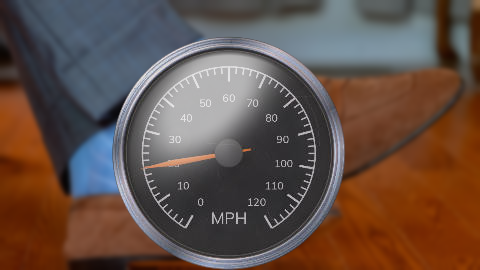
20 (mph)
